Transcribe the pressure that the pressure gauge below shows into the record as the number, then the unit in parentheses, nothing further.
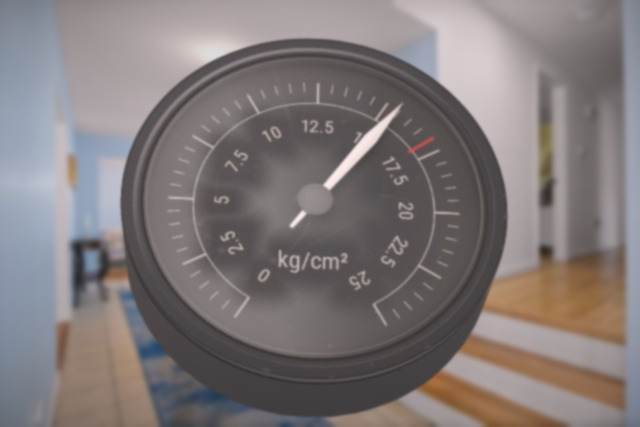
15.5 (kg/cm²)
